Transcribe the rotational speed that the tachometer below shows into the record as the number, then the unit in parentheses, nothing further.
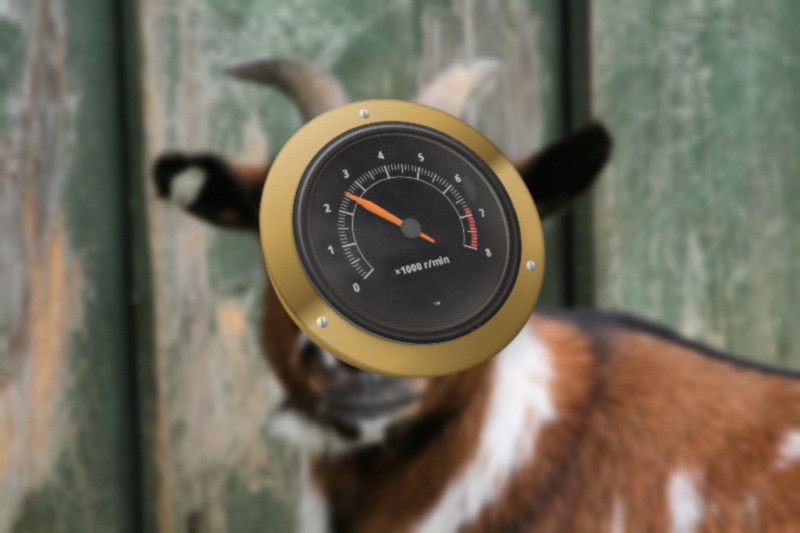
2500 (rpm)
